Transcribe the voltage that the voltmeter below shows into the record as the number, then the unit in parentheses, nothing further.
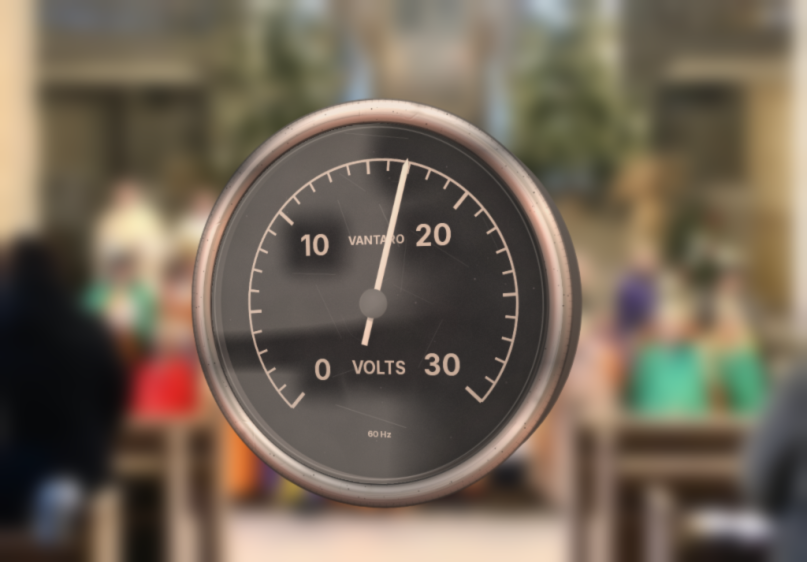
17 (V)
